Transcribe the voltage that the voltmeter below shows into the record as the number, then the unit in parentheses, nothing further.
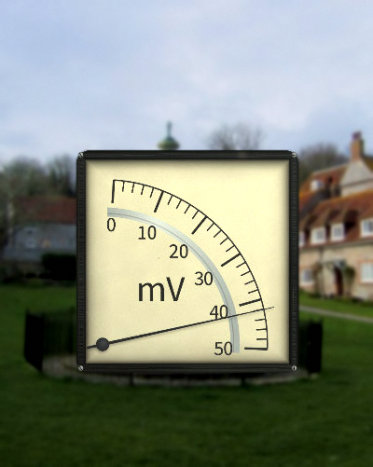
42 (mV)
